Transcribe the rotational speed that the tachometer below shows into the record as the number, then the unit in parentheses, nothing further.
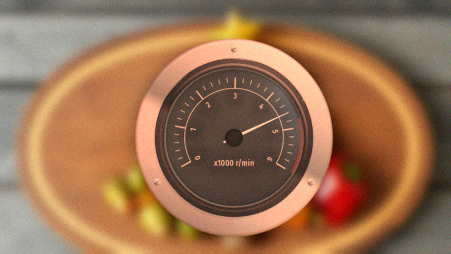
4600 (rpm)
